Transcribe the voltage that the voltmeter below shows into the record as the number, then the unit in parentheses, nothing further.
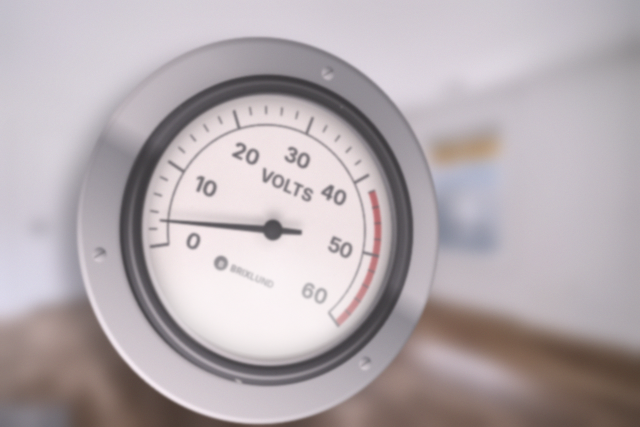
3 (V)
